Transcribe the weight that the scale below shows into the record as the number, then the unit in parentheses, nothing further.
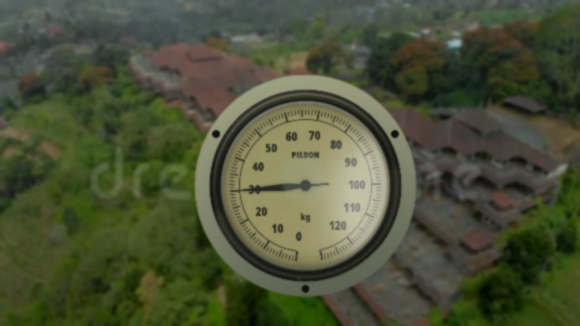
30 (kg)
